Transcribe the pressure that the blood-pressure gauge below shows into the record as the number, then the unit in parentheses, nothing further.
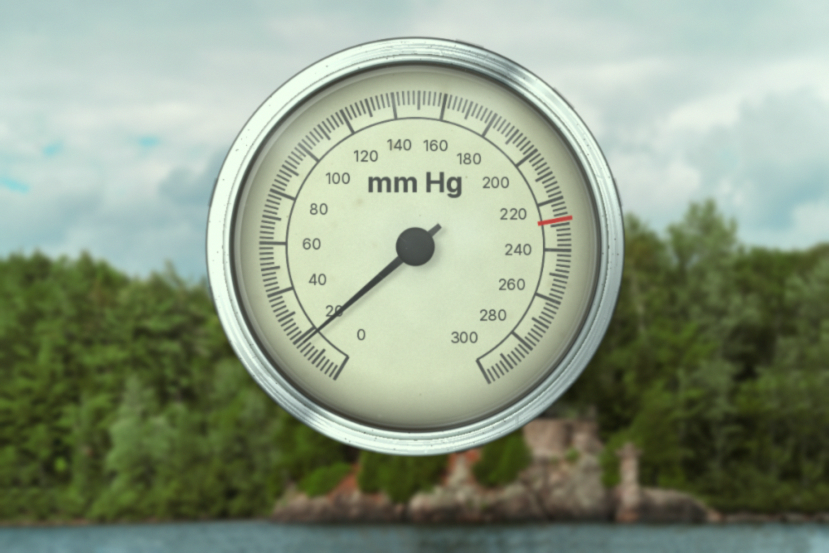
18 (mmHg)
